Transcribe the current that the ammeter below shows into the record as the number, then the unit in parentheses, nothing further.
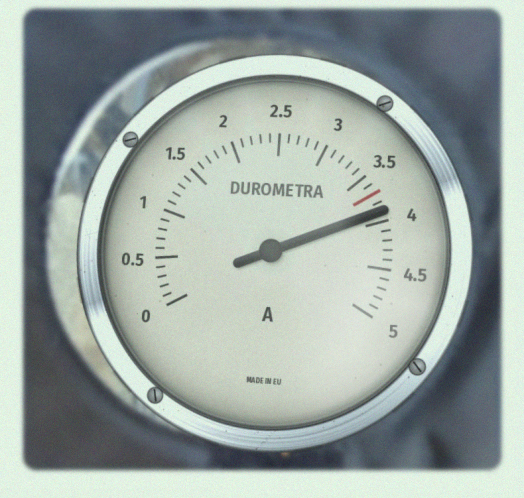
3.9 (A)
